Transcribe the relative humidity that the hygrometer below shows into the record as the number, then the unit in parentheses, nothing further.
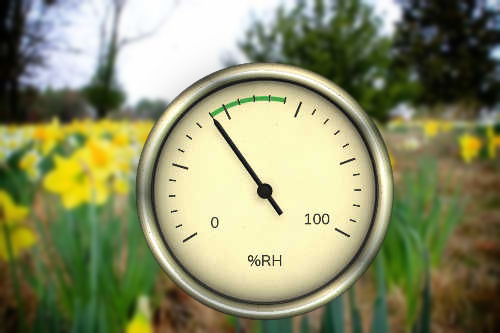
36 (%)
